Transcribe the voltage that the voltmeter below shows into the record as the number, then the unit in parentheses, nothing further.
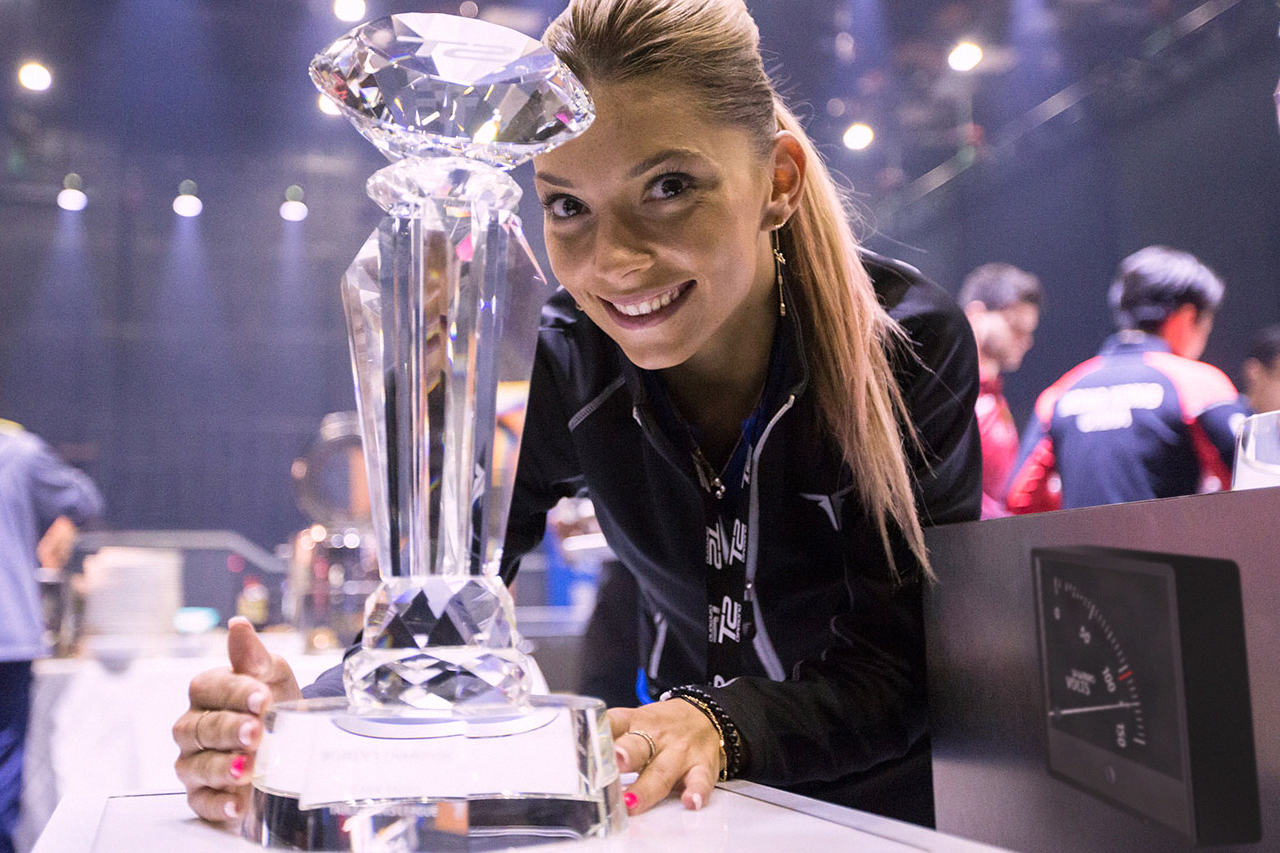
125 (V)
